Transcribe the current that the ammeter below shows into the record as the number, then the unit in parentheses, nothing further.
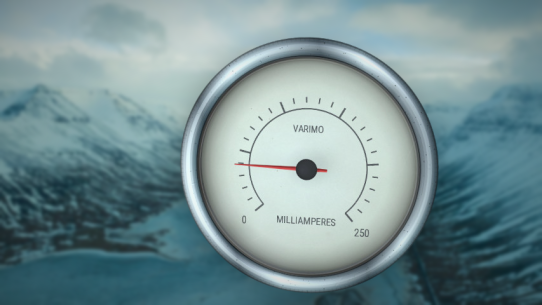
40 (mA)
